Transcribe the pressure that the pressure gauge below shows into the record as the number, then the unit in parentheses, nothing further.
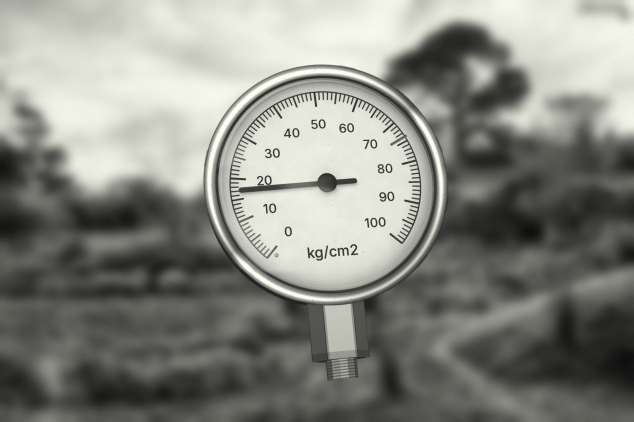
17 (kg/cm²)
